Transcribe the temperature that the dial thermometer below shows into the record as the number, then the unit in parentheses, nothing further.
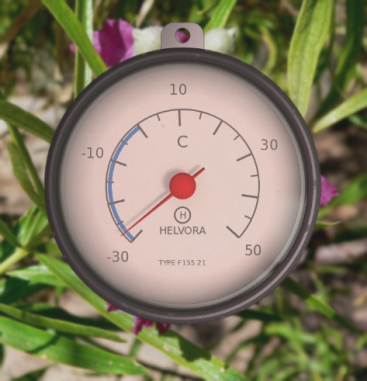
-27.5 (°C)
